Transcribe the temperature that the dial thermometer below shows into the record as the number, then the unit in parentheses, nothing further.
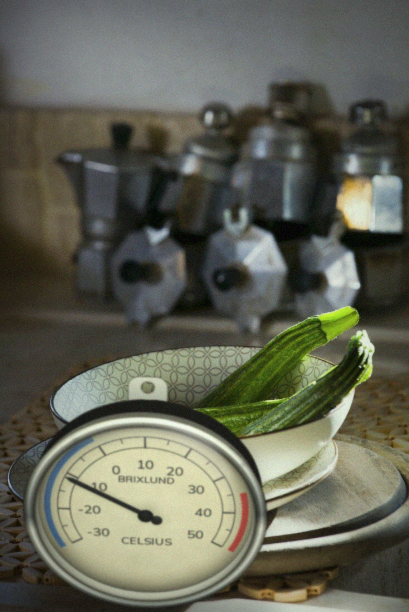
-10 (°C)
